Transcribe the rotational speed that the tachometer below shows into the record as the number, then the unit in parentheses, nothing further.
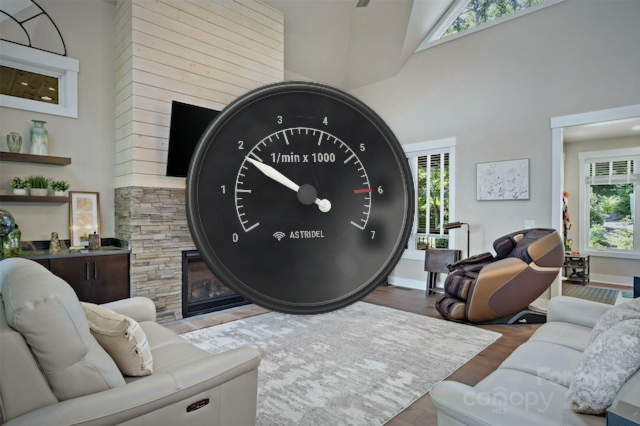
1800 (rpm)
